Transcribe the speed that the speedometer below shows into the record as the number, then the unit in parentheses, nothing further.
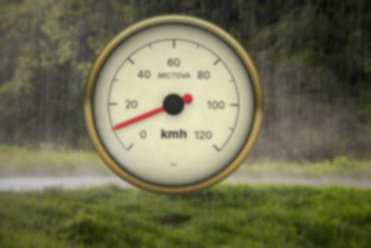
10 (km/h)
